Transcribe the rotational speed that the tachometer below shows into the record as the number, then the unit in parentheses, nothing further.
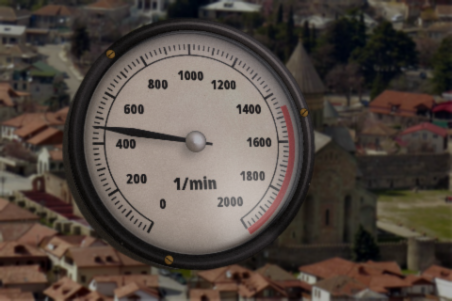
460 (rpm)
